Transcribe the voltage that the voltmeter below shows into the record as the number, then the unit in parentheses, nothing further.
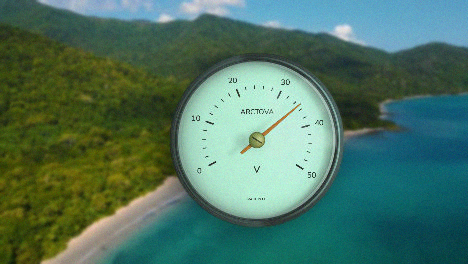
35 (V)
